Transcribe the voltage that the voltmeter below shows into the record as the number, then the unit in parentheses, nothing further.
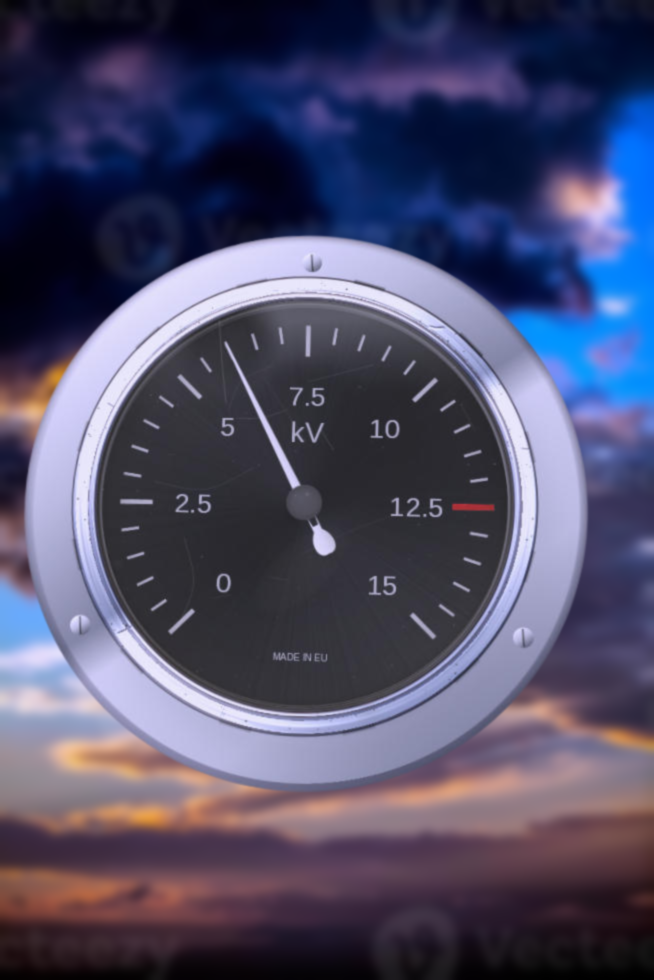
6 (kV)
